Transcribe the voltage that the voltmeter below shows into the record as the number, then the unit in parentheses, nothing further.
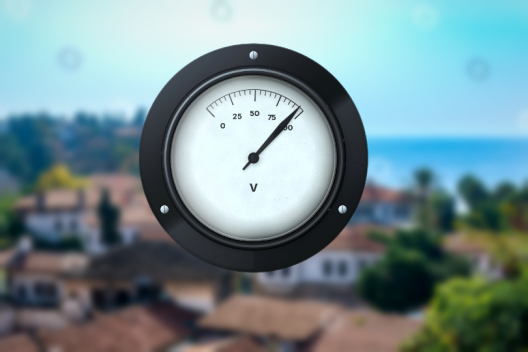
95 (V)
